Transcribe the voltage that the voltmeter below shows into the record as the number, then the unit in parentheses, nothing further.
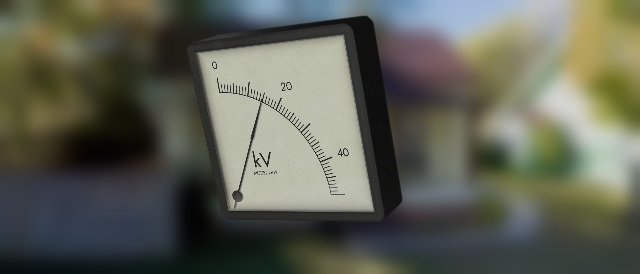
15 (kV)
